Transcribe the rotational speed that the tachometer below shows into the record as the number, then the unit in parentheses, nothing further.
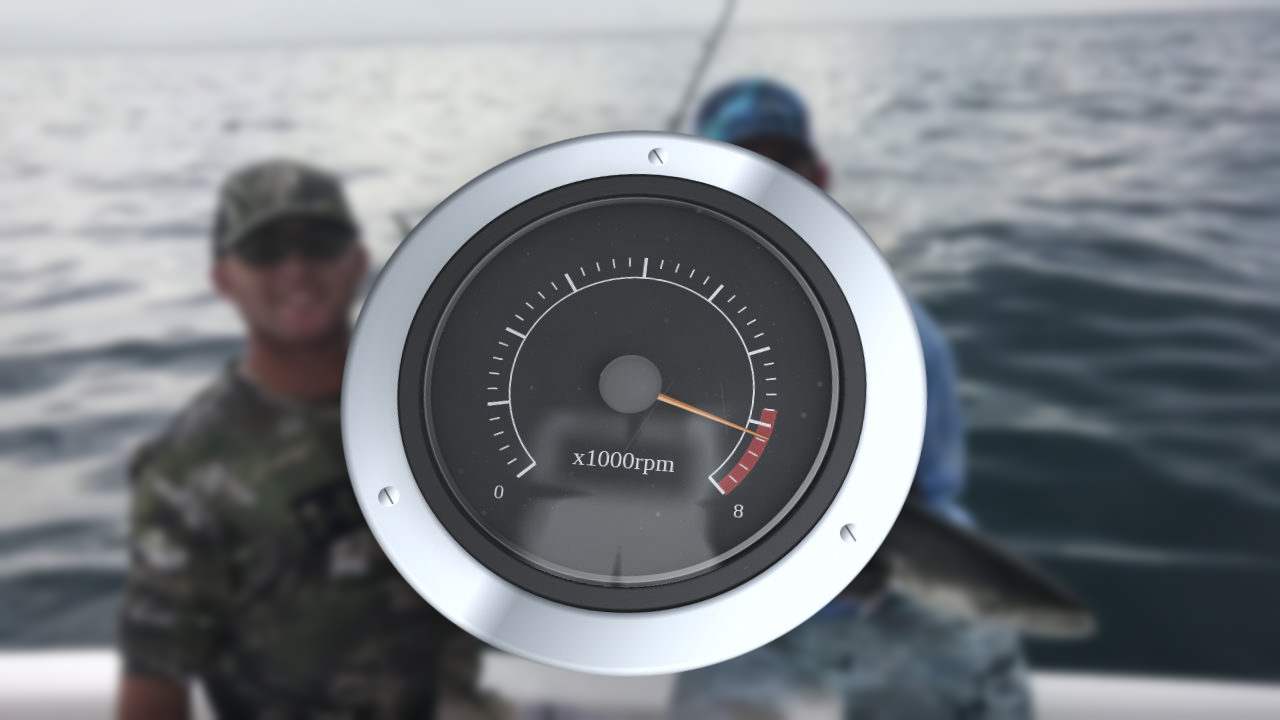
7200 (rpm)
